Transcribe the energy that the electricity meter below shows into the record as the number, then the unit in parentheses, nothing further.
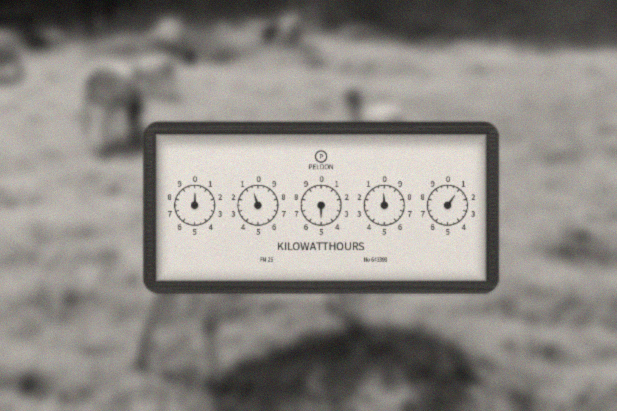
501 (kWh)
